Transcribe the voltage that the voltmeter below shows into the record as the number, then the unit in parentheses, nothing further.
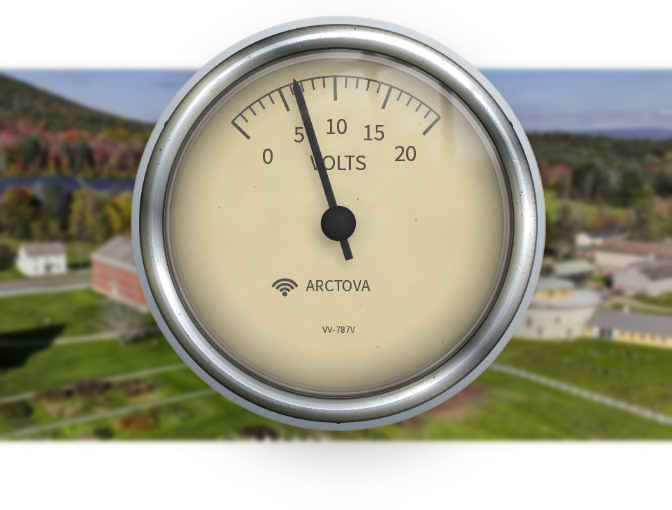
6.5 (V)
